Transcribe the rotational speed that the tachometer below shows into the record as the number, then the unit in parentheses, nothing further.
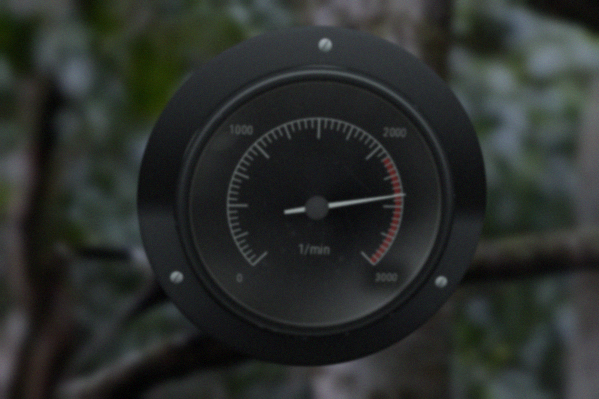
2400 (rpm)
